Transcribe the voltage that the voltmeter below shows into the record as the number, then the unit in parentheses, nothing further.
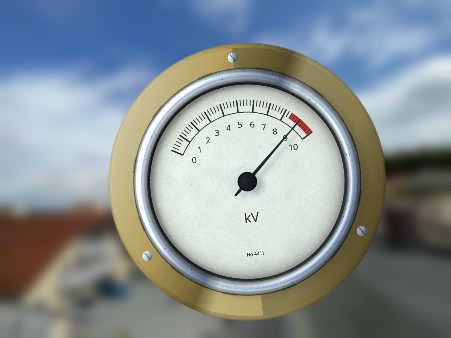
9 (kV)
